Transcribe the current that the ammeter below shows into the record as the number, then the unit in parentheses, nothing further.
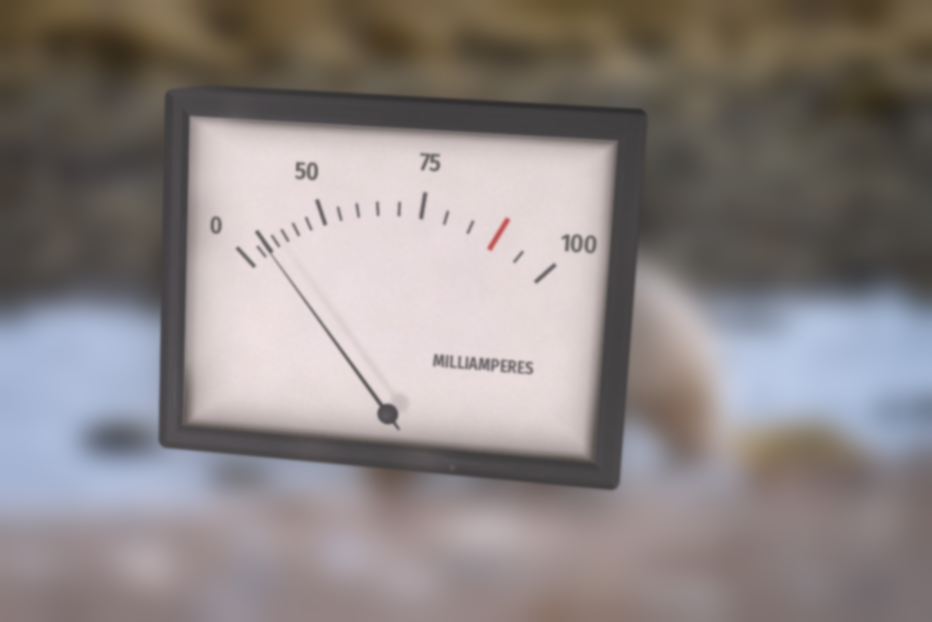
25 (mA)
